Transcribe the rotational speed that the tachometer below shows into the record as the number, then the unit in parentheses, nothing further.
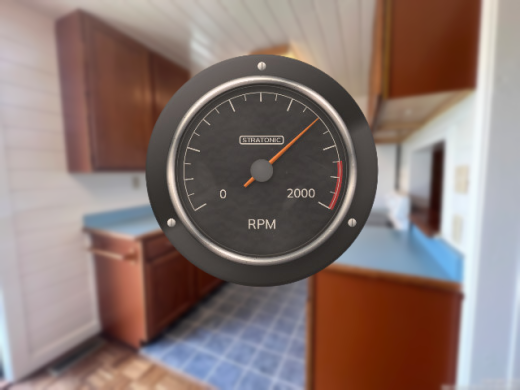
1400 (rpm)
